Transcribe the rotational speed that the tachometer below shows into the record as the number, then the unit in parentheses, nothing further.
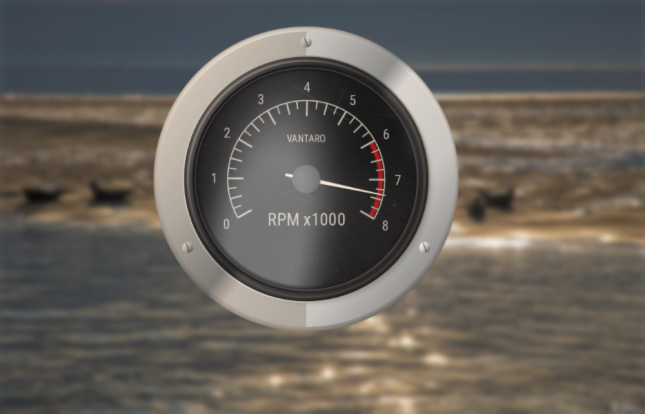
7375 (rpm)
